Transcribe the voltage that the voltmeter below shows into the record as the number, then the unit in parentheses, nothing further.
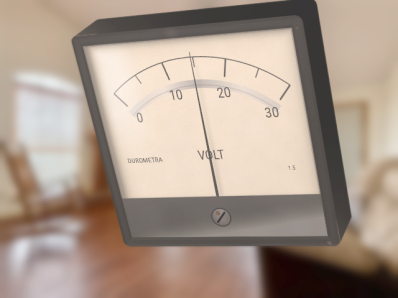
15 (V)
